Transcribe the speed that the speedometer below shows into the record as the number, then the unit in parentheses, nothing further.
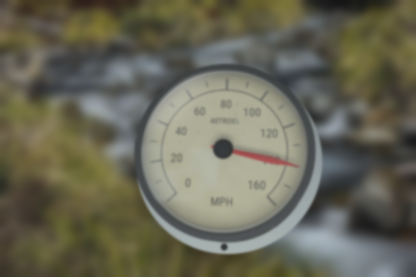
140 (mph)
